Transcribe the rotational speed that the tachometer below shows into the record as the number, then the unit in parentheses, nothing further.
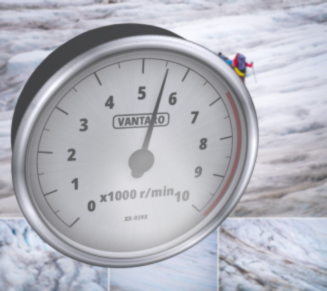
5500 (rpm)
